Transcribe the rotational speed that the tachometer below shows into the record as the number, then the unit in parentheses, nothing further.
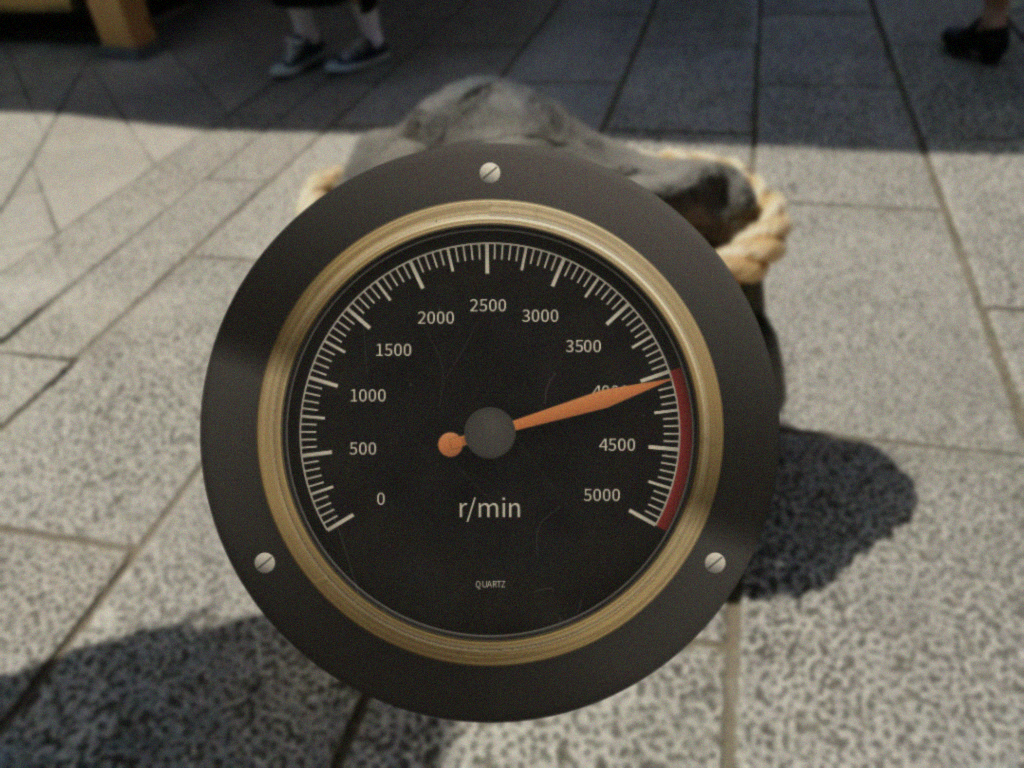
4050 (rpm)
